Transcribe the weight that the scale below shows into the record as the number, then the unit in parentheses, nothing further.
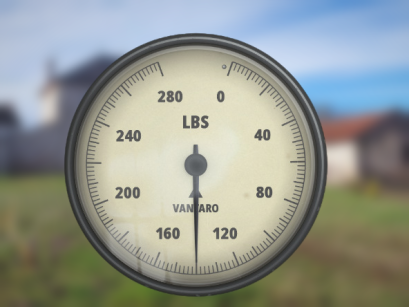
140 (lb)
